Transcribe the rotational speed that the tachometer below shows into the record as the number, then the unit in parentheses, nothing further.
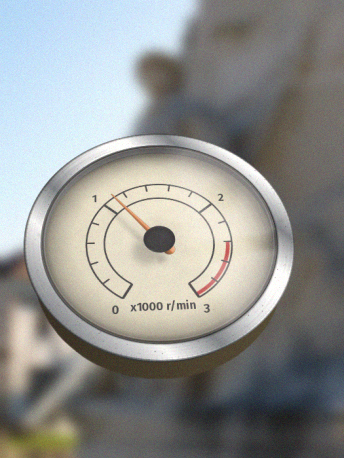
1100 (rpm)
